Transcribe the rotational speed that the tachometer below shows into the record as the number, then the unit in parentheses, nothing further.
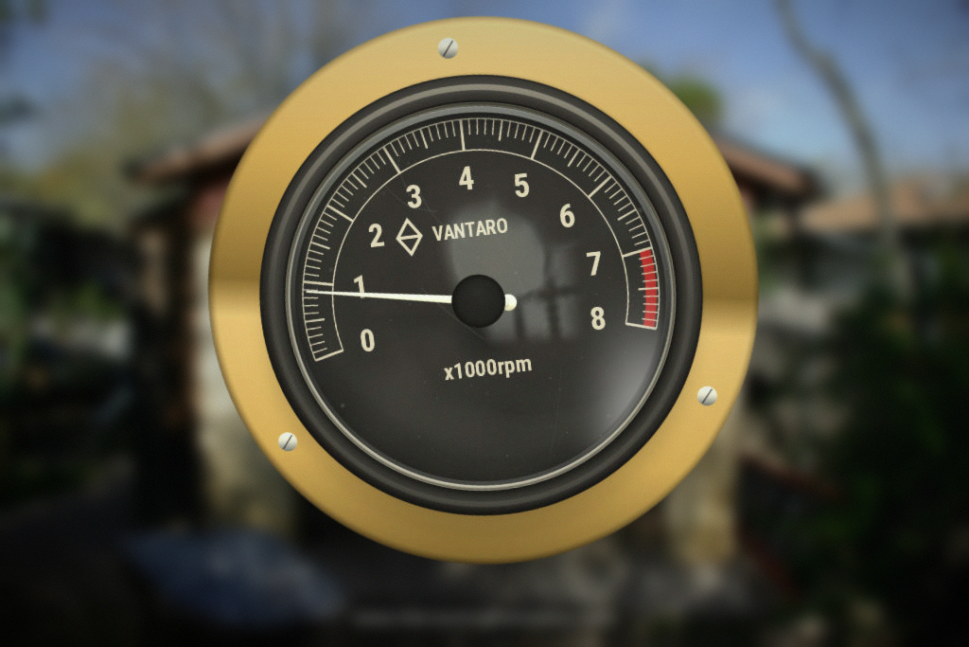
900 (rpm)
